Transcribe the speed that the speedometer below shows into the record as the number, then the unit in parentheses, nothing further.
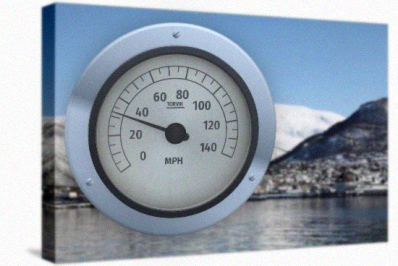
32.5 (mph)
